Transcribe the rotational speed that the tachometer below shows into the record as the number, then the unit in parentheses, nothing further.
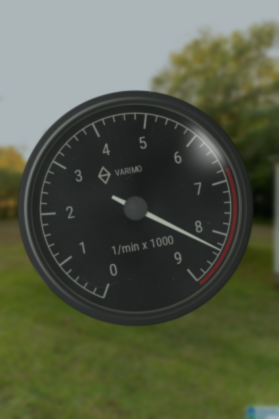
8300 (rpm)
